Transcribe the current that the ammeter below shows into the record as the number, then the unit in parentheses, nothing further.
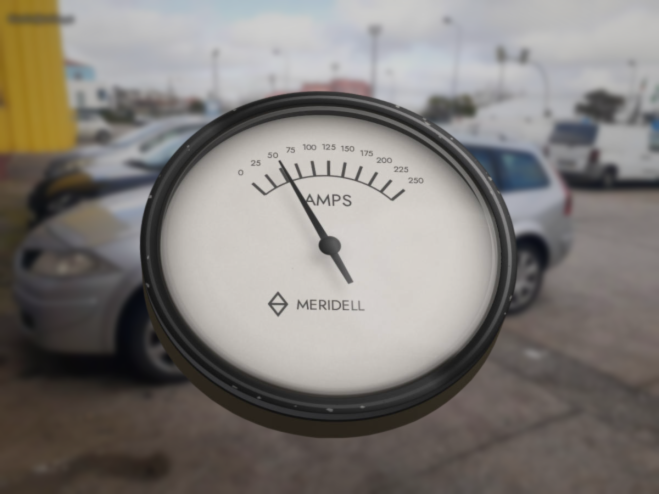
50 (A)
